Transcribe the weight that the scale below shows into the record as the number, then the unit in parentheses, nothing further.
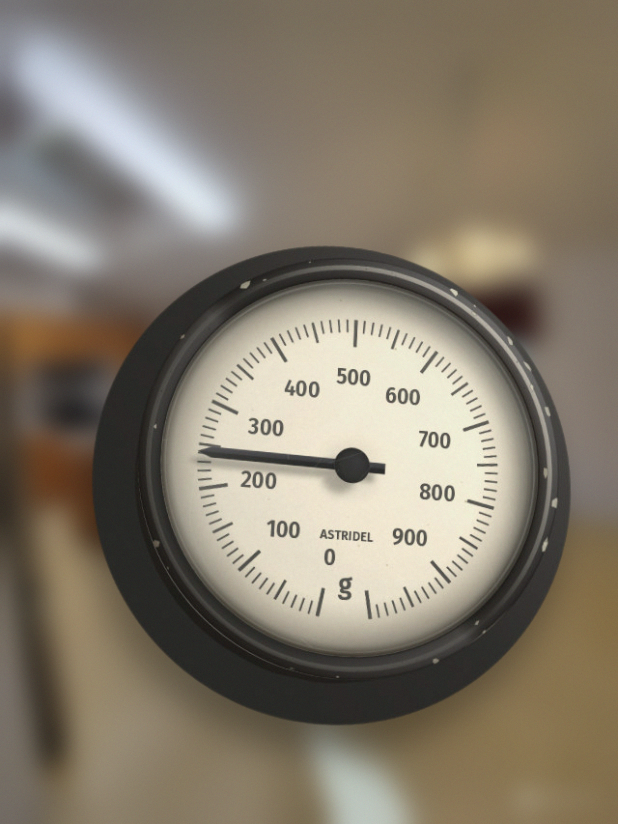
240 (g)
